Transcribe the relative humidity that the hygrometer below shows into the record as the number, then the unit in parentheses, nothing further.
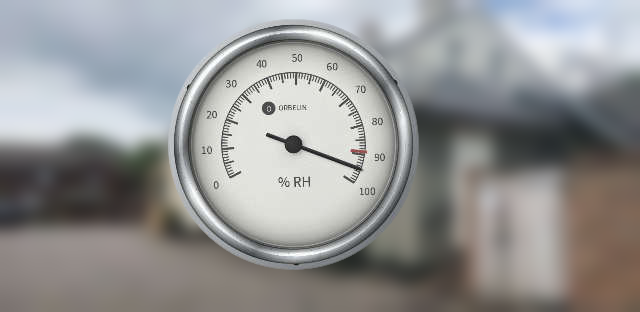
95 (%)
